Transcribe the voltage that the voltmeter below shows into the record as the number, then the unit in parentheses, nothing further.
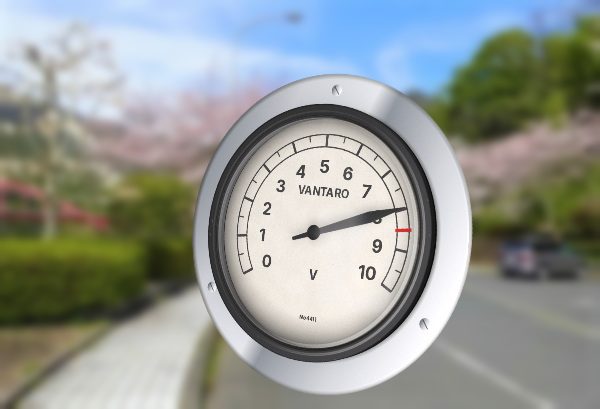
8 (V)
